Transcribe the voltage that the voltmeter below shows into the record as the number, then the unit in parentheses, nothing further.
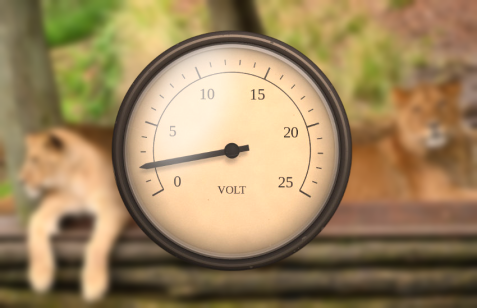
2 (V)
